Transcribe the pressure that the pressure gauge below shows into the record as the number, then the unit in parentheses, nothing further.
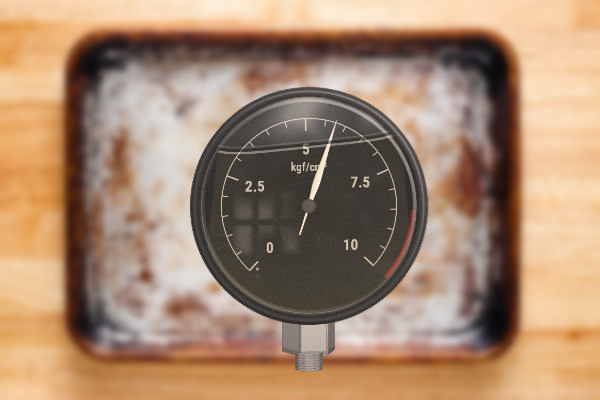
5.75 (kg/cm²)
